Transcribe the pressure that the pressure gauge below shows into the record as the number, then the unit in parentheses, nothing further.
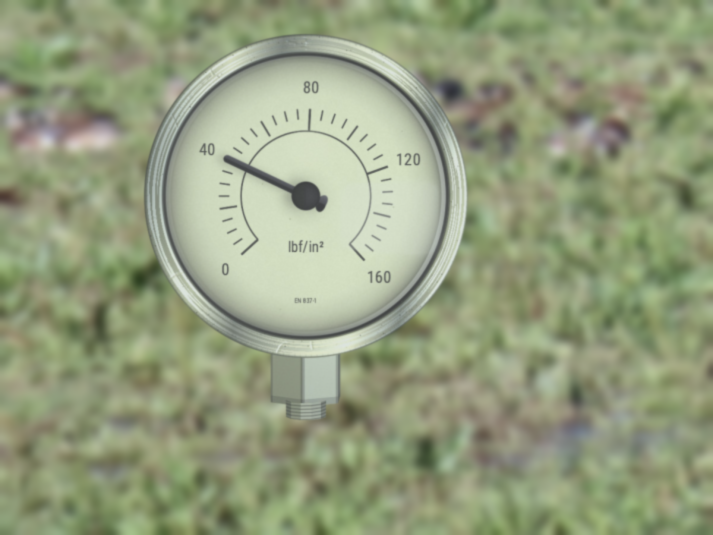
40 (psi)
